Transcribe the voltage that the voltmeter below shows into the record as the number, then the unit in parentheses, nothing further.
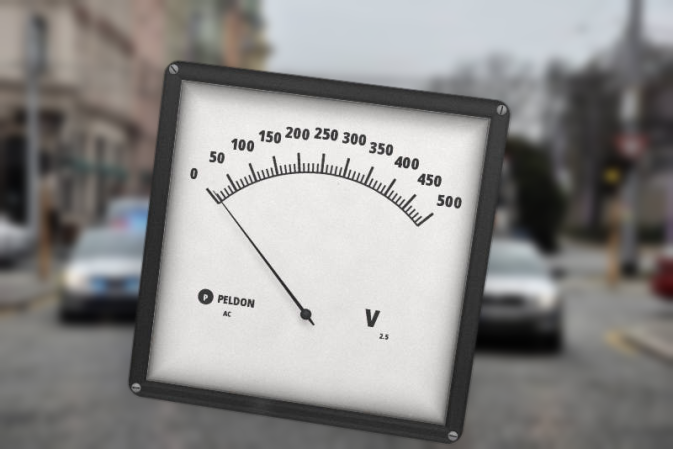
10 (V)
